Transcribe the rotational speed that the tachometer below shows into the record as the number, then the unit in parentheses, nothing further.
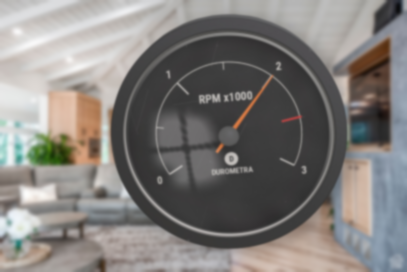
2000 (rpm)
